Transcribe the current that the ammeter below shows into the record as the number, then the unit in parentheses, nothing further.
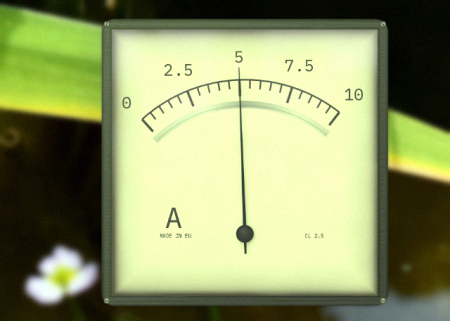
5 (A)
